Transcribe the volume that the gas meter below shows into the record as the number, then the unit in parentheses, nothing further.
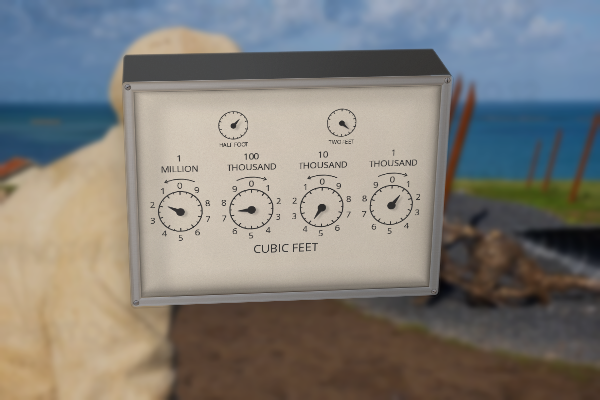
174100 (ft³)
